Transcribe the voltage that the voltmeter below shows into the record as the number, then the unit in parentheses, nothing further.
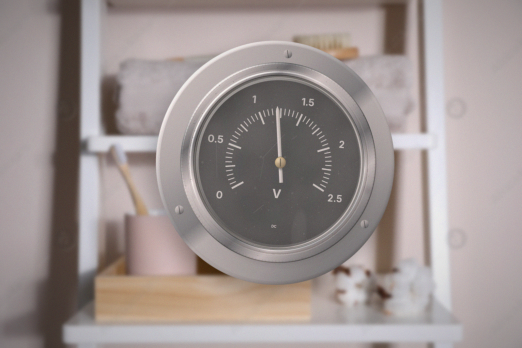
1.2 (V)
